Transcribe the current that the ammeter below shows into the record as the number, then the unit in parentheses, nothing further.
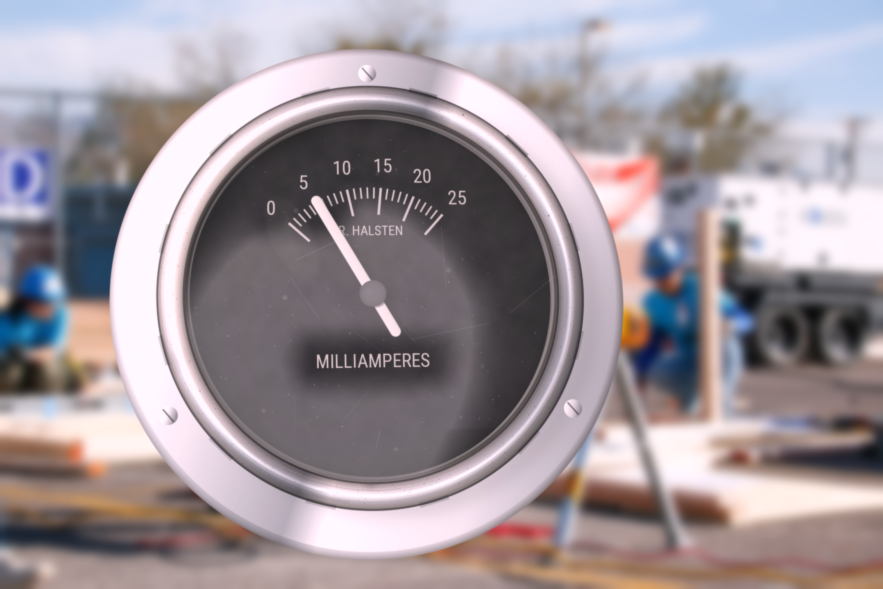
5 (mA)
